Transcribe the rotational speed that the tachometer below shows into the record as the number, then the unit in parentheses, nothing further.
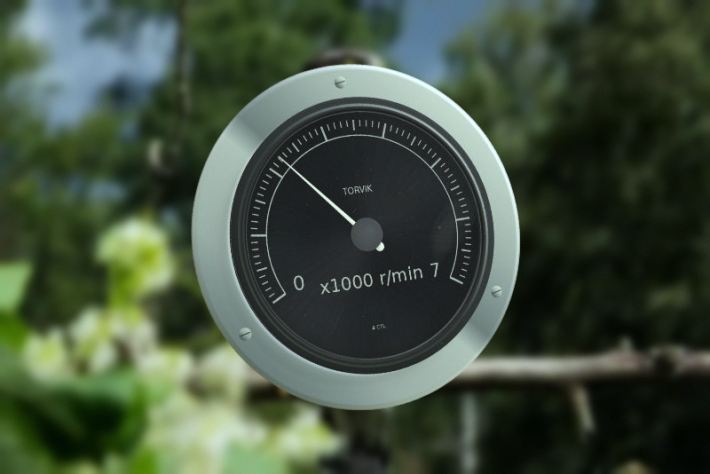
2200 (rpm)
